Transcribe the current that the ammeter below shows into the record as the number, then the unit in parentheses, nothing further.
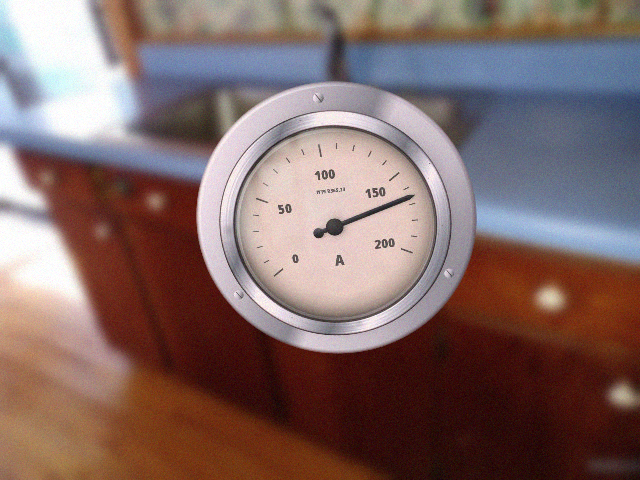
165 (A)
